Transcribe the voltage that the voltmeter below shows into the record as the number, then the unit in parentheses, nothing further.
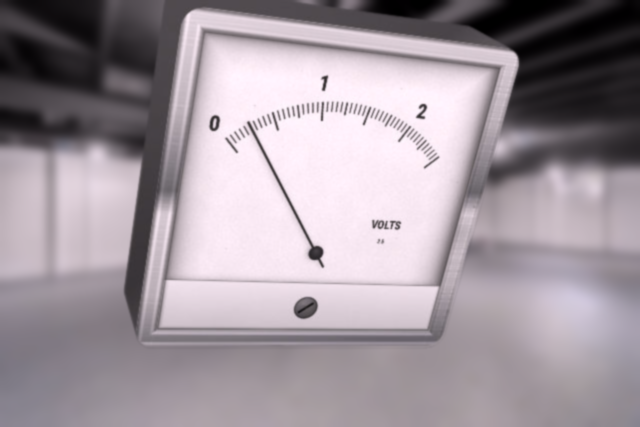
0.25 (V)
